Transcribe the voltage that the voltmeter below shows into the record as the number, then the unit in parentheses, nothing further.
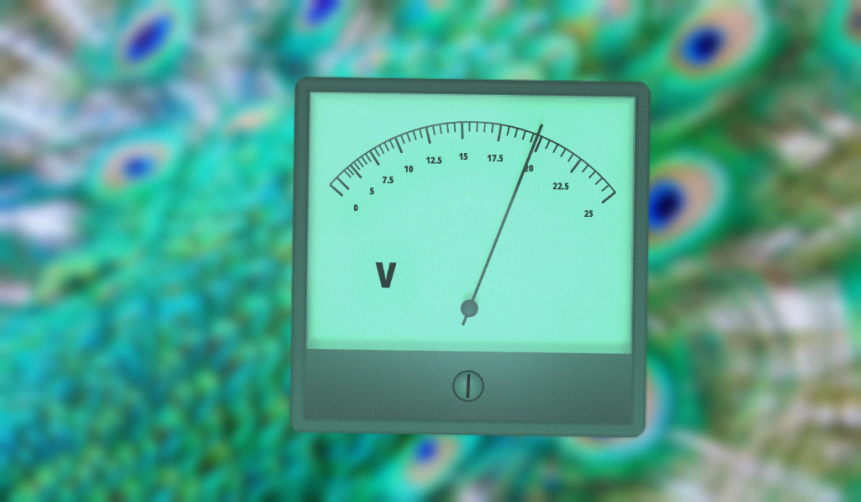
19.75 (V)
